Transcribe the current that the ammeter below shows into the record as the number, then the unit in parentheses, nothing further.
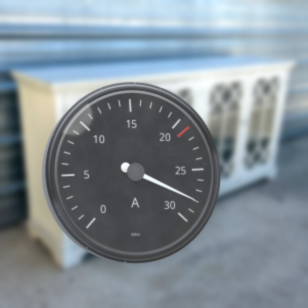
28 (A)
